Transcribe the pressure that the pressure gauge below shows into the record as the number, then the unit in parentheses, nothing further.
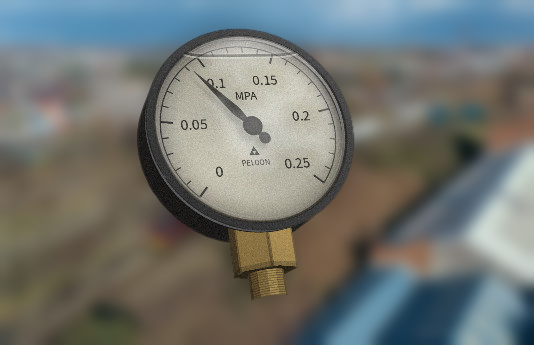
0.09 (MPa)
